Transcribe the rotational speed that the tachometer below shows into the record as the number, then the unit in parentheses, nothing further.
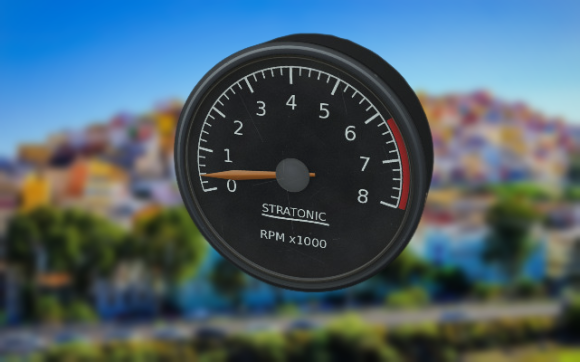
400 (rpm)
